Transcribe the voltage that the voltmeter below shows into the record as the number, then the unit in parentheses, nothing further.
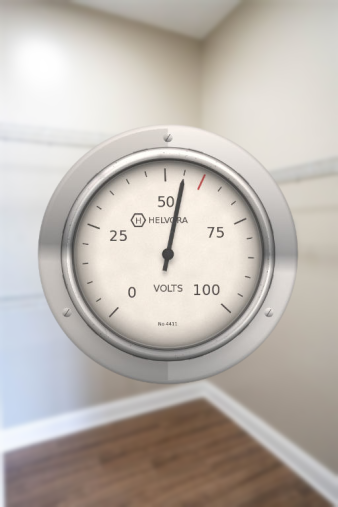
55 (V)
